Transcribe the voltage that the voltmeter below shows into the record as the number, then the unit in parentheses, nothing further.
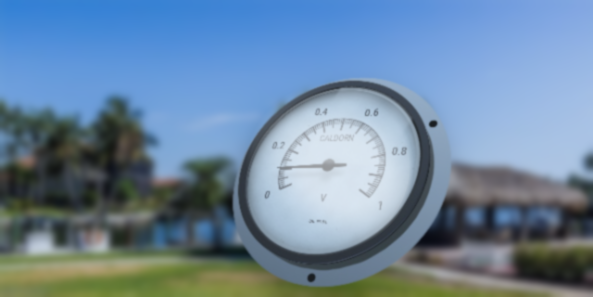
0.1 (V)
